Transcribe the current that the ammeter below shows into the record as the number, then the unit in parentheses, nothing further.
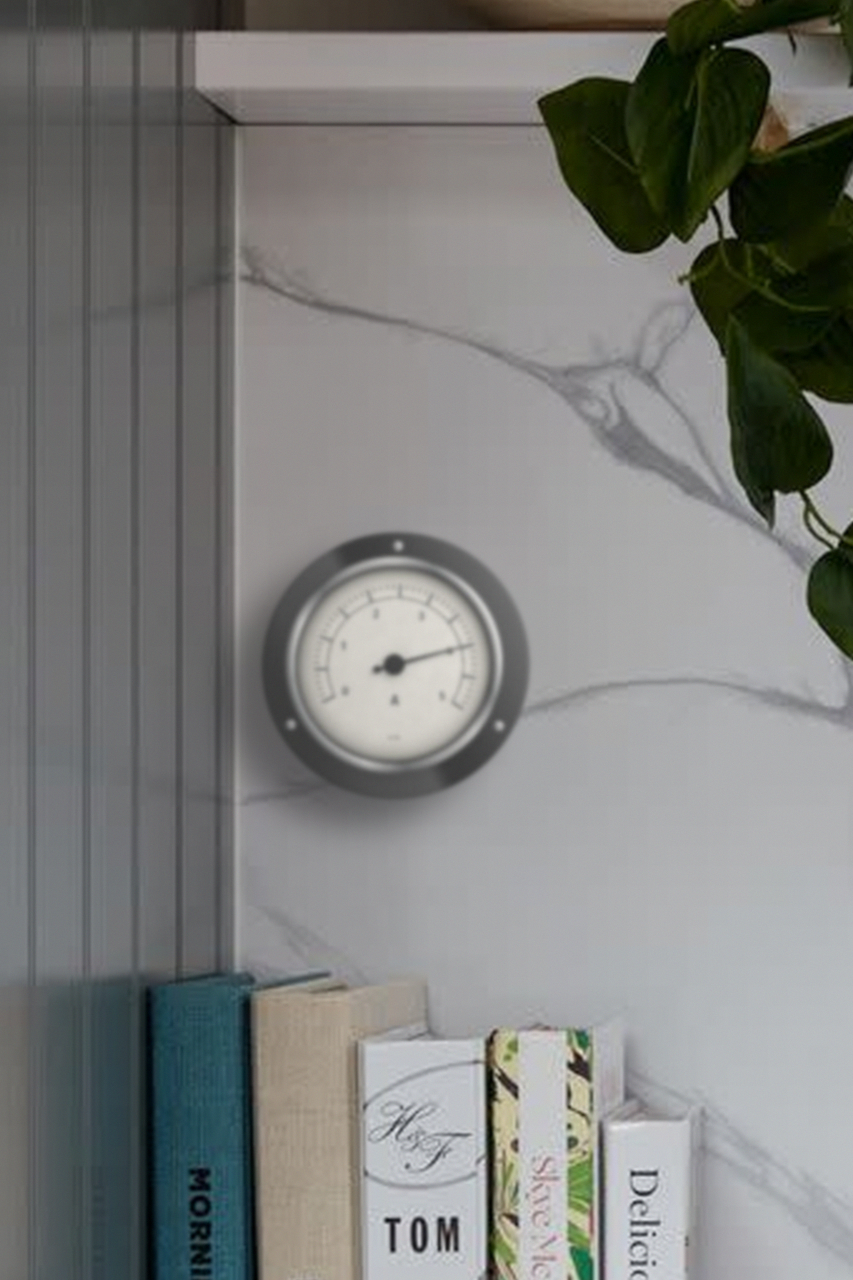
4 (A)
